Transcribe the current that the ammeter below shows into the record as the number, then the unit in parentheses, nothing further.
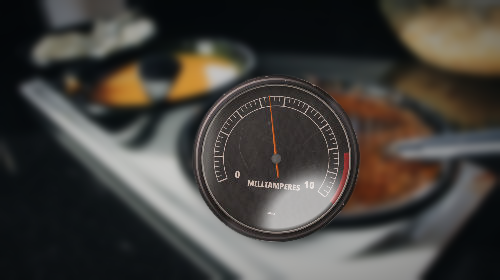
4.4 (mA)
